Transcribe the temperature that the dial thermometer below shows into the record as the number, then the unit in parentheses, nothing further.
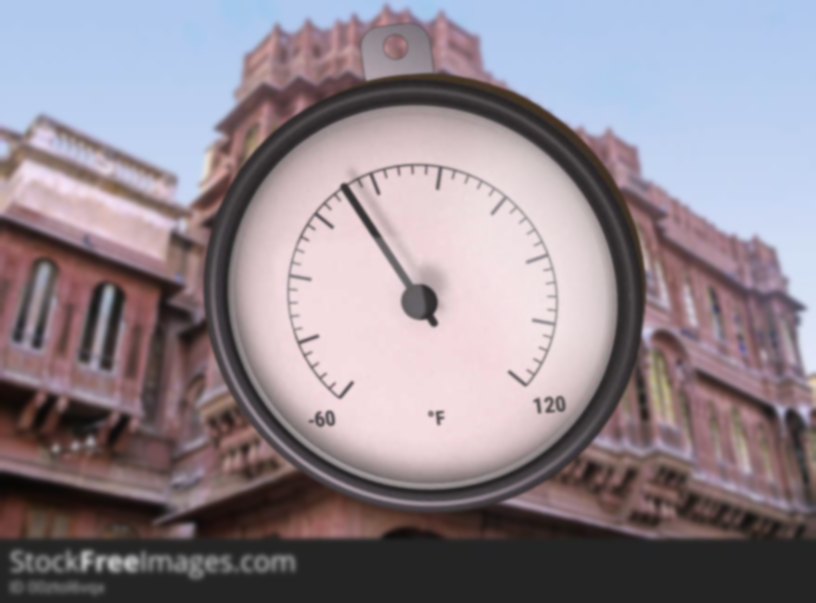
12 (°F)
